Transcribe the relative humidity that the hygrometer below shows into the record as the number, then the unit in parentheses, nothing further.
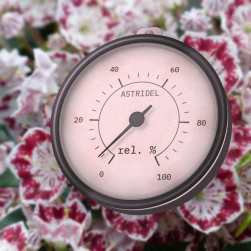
4 (%)
